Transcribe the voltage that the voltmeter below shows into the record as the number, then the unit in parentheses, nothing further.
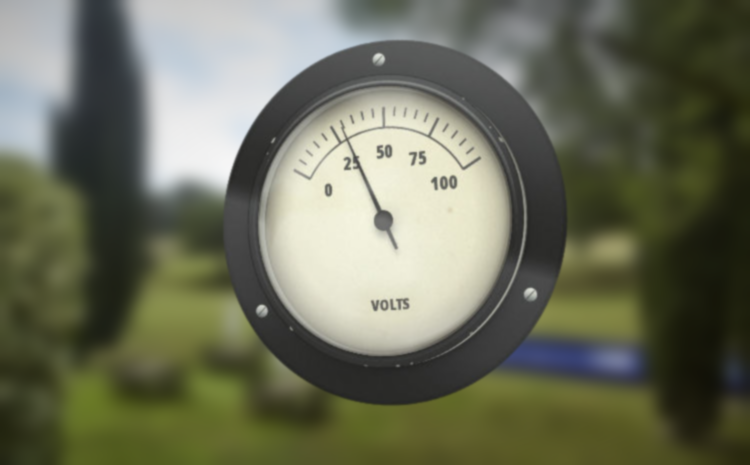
30 (V)
